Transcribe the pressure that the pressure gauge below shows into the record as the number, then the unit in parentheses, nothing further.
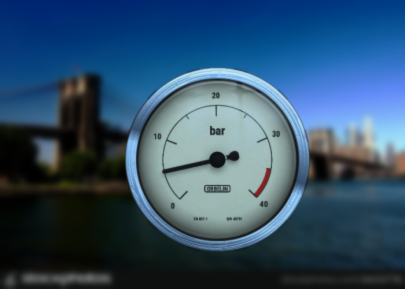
5 (bar)
